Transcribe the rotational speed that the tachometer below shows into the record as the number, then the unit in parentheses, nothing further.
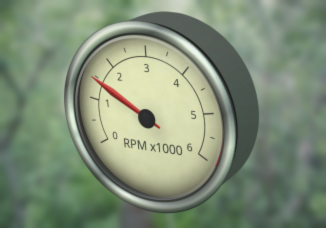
1500 (rpm)
